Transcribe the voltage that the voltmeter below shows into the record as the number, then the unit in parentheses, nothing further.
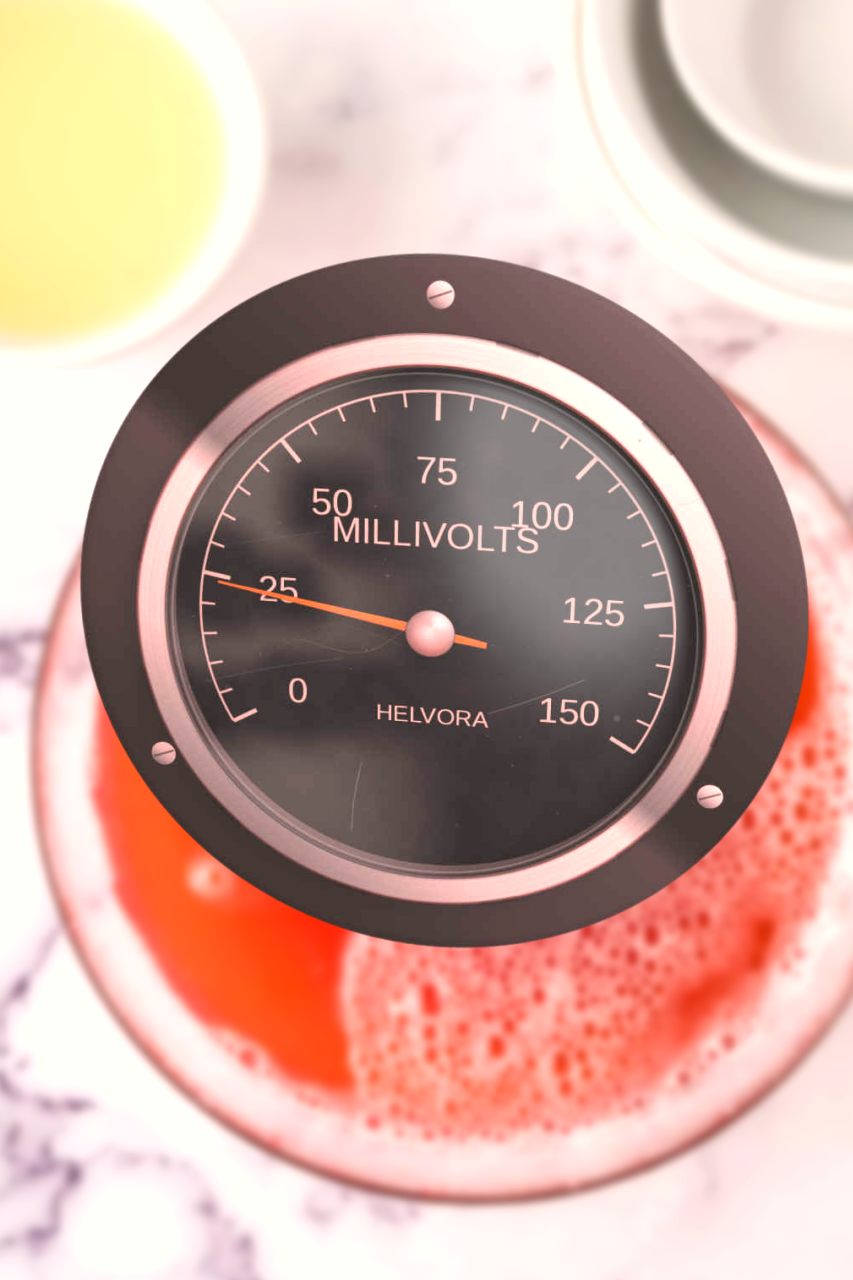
25 (mV)
